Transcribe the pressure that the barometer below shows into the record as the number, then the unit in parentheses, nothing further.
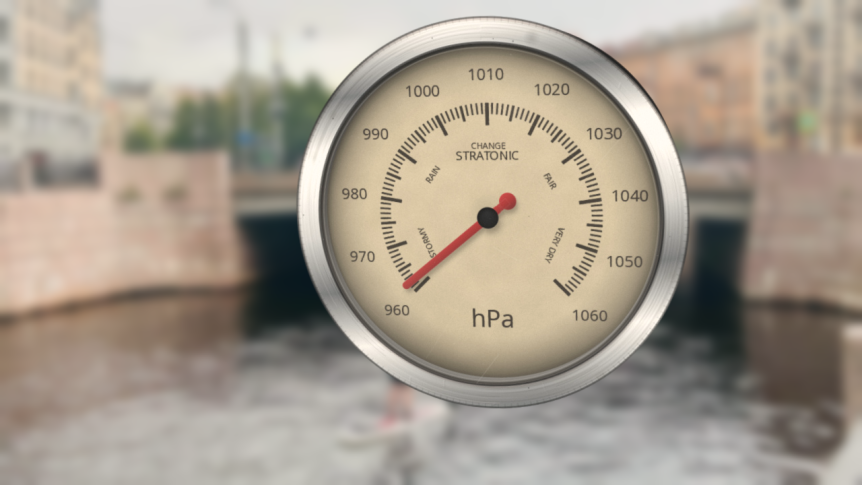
962 (hPa)
